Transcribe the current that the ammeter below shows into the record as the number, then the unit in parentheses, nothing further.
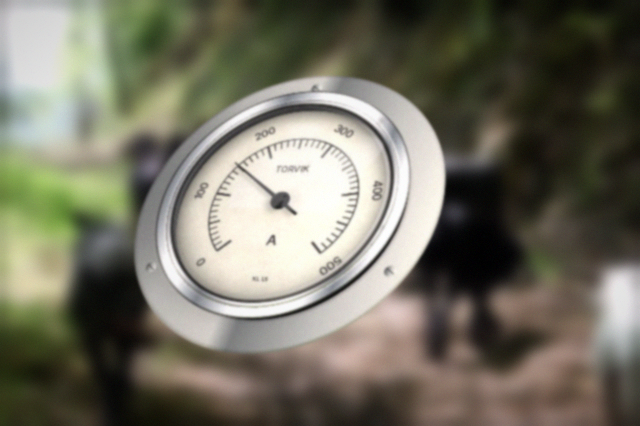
150 (A)
